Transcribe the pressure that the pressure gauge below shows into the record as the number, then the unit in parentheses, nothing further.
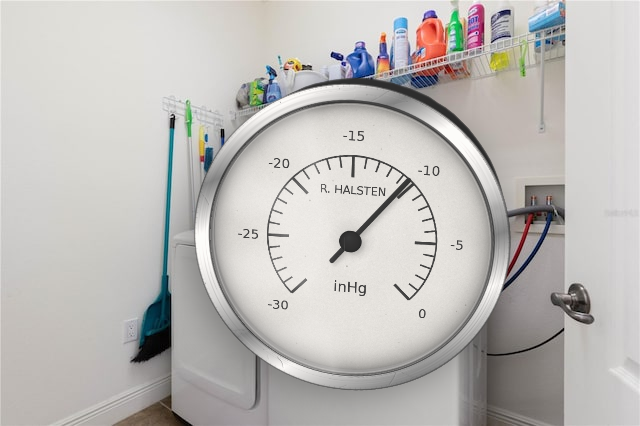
-10.5 (inHg)
